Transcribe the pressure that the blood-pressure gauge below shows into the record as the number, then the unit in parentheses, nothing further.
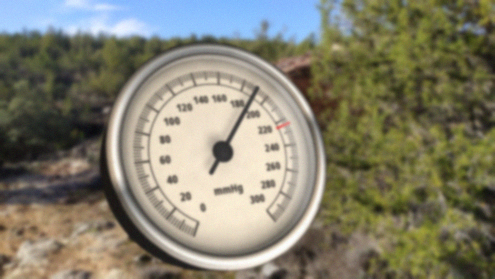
190 (mmHg)
